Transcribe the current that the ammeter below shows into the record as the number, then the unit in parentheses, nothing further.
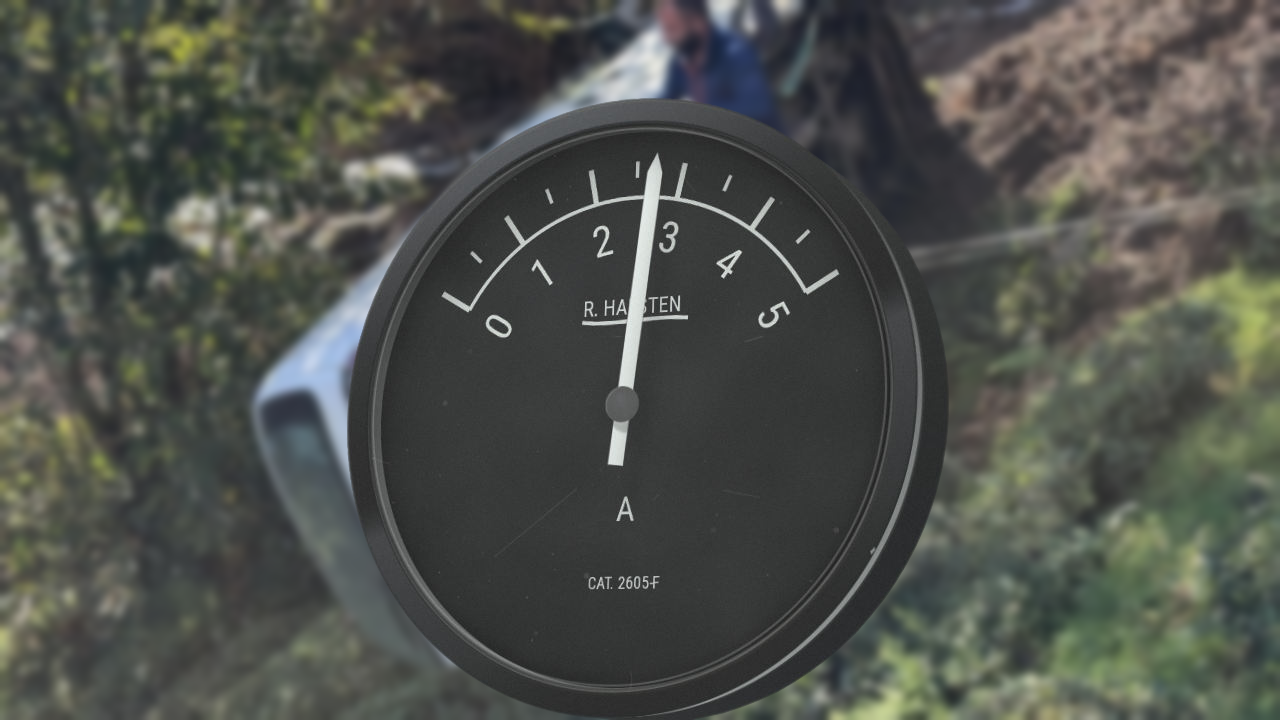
2.75 (A)
